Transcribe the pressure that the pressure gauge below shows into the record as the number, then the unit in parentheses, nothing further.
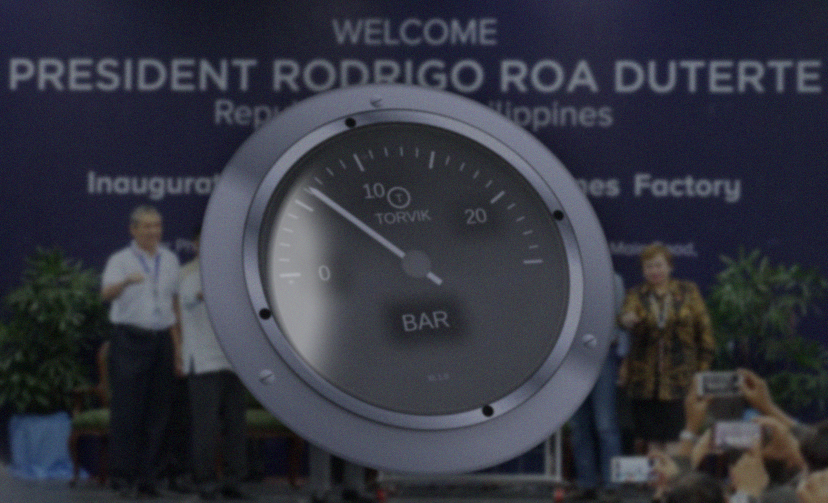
6 (bar)
